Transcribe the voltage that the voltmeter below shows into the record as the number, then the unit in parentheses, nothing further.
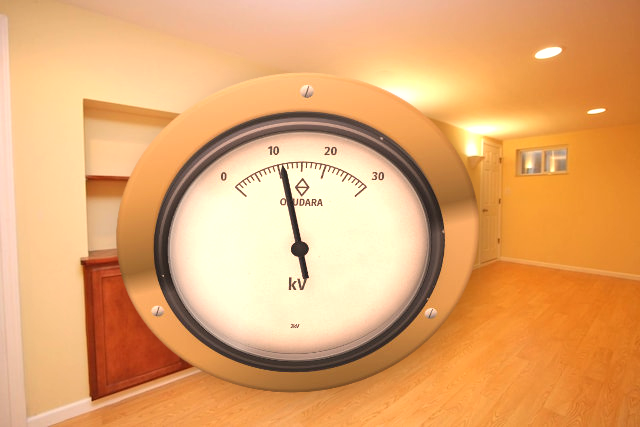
11 (kV)
